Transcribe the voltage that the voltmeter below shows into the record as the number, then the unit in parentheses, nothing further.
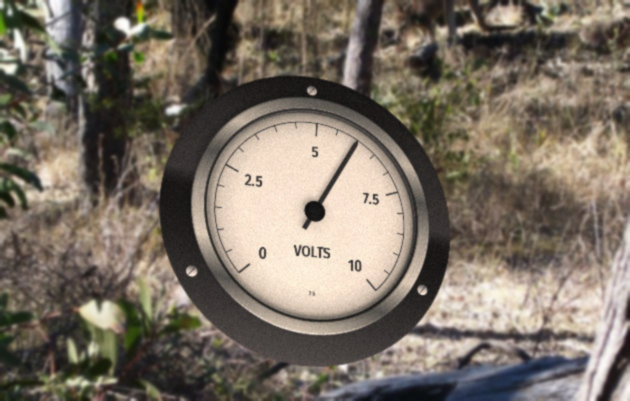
6 (V)
